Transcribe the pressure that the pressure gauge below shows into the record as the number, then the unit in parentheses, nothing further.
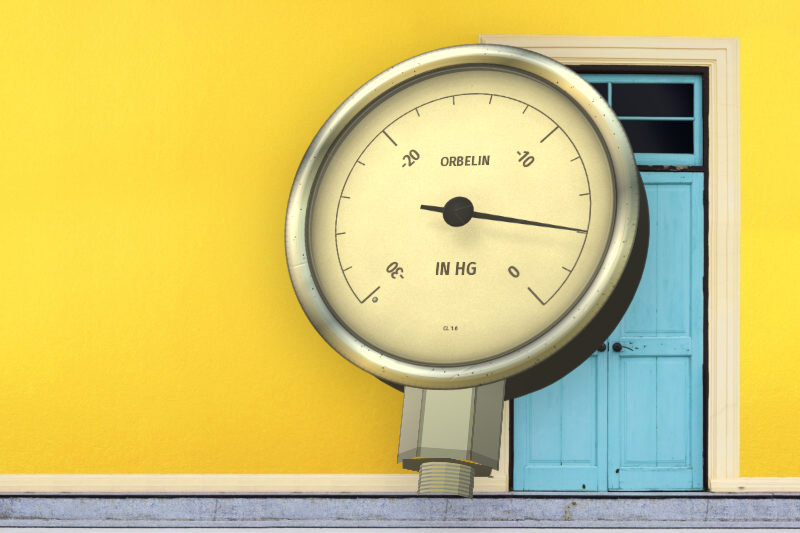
-4 (inHg)
